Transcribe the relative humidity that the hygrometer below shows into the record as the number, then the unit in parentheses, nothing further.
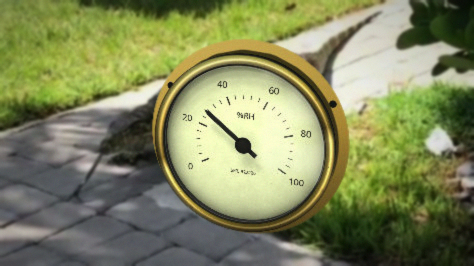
28 (%)
